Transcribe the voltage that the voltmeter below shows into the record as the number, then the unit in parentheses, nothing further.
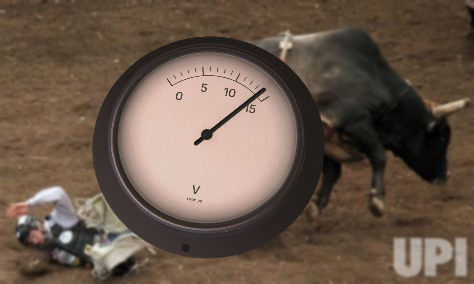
14 (V)
